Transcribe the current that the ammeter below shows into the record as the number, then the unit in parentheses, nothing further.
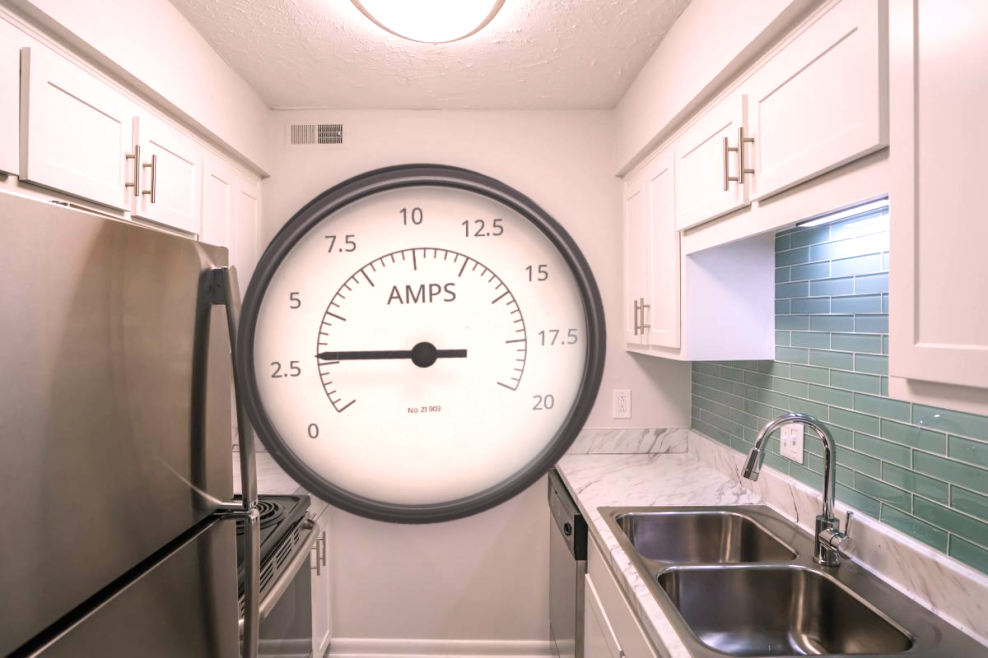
3 (A)
